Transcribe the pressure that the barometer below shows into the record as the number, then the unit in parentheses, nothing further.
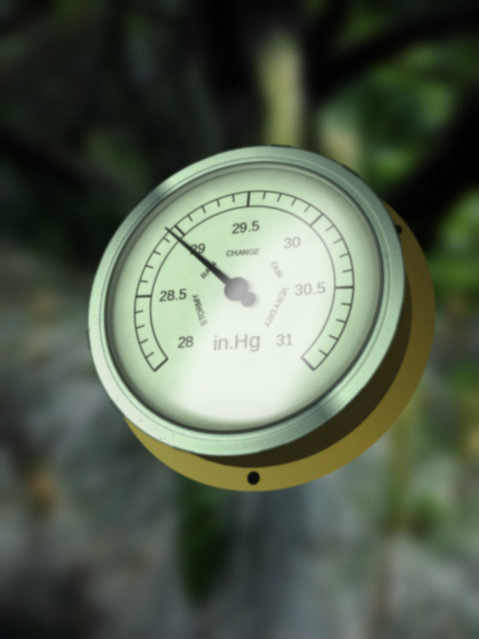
28.95 (inHg)
